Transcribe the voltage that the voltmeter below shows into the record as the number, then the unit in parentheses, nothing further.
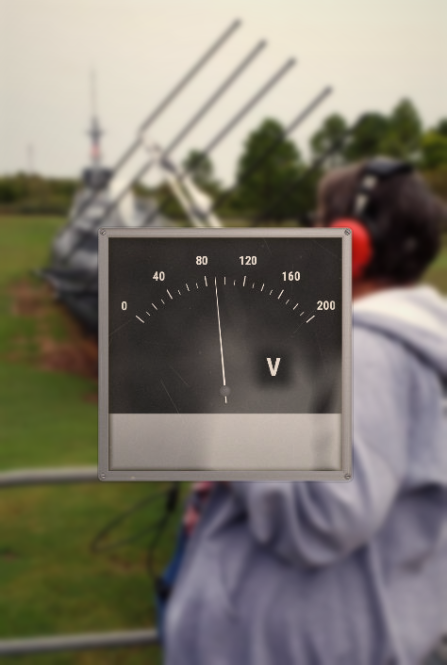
90 (V)
